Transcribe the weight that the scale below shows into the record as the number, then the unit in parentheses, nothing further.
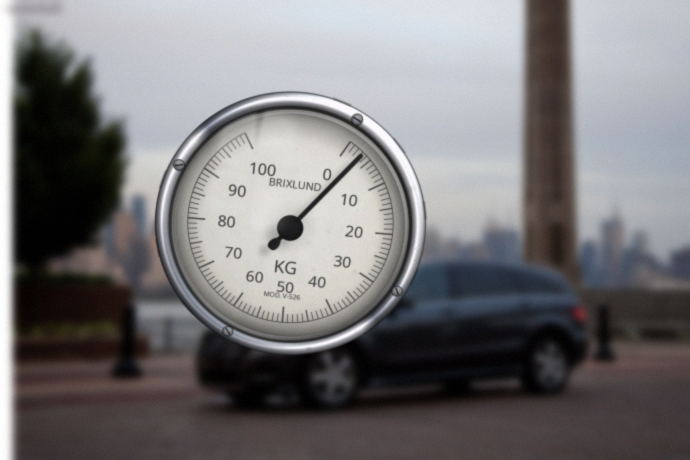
3 (kg)
